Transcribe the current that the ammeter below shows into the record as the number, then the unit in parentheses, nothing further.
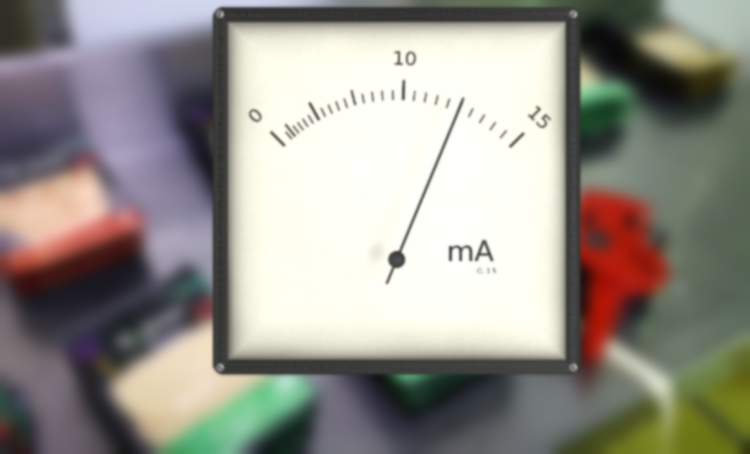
12.5 (mA)
